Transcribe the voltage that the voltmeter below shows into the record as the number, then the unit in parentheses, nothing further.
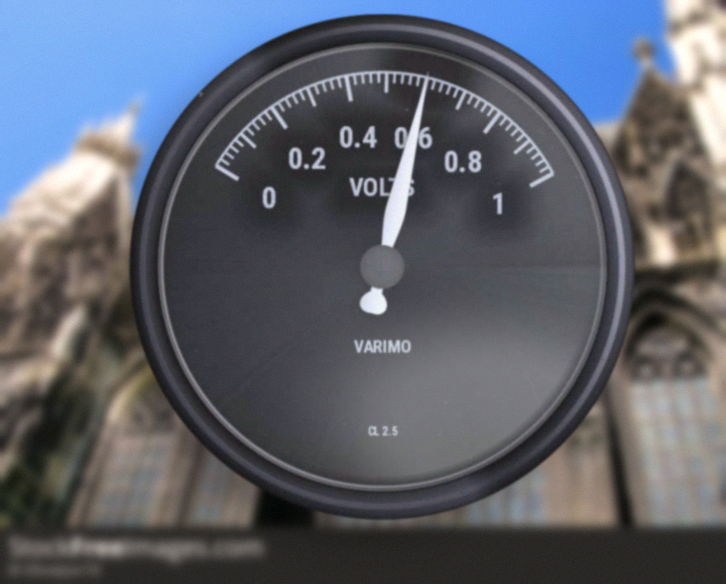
0.6 (V)
